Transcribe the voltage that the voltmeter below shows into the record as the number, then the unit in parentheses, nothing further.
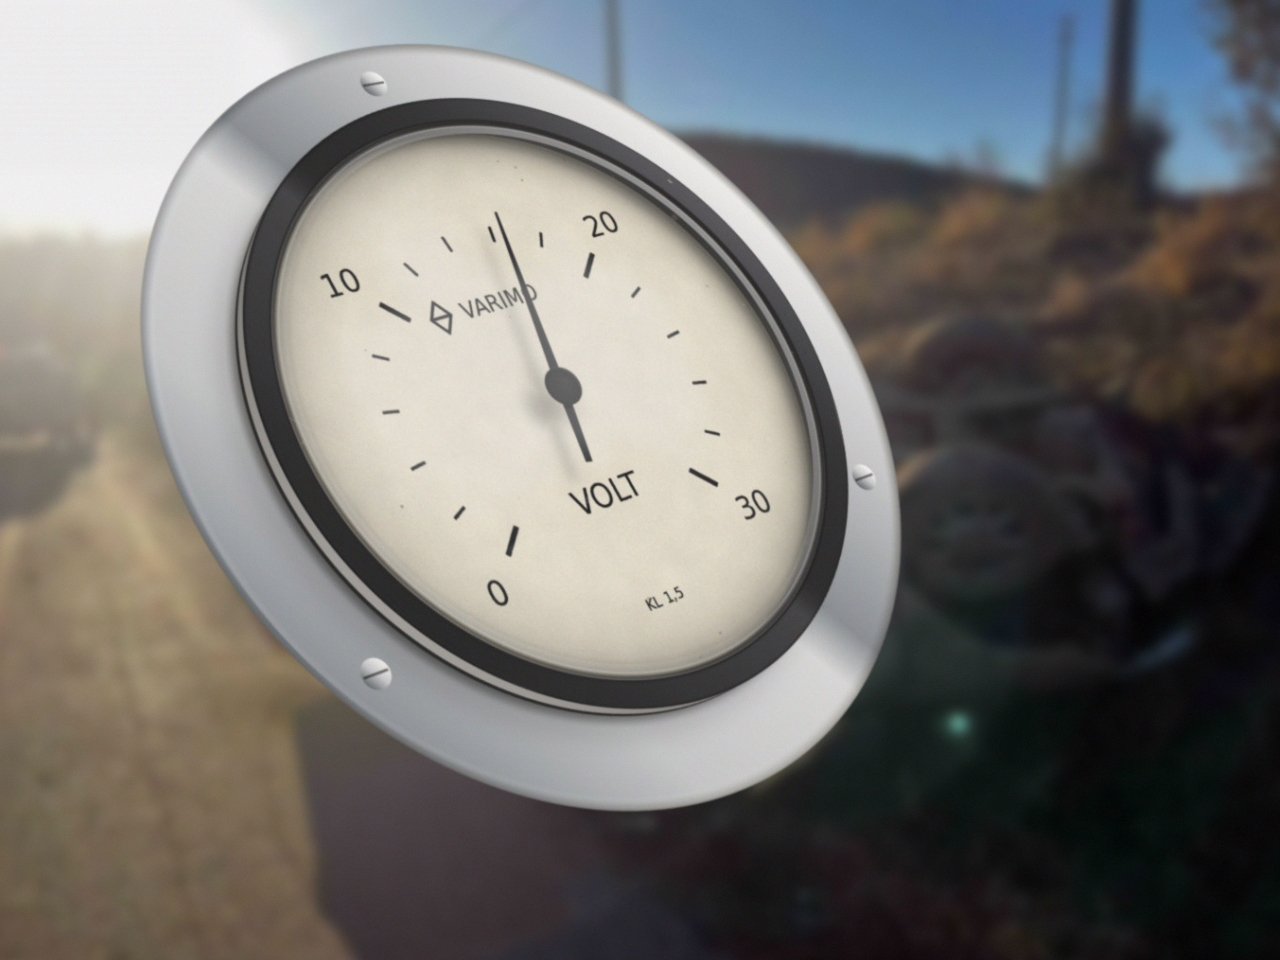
16 (V)
